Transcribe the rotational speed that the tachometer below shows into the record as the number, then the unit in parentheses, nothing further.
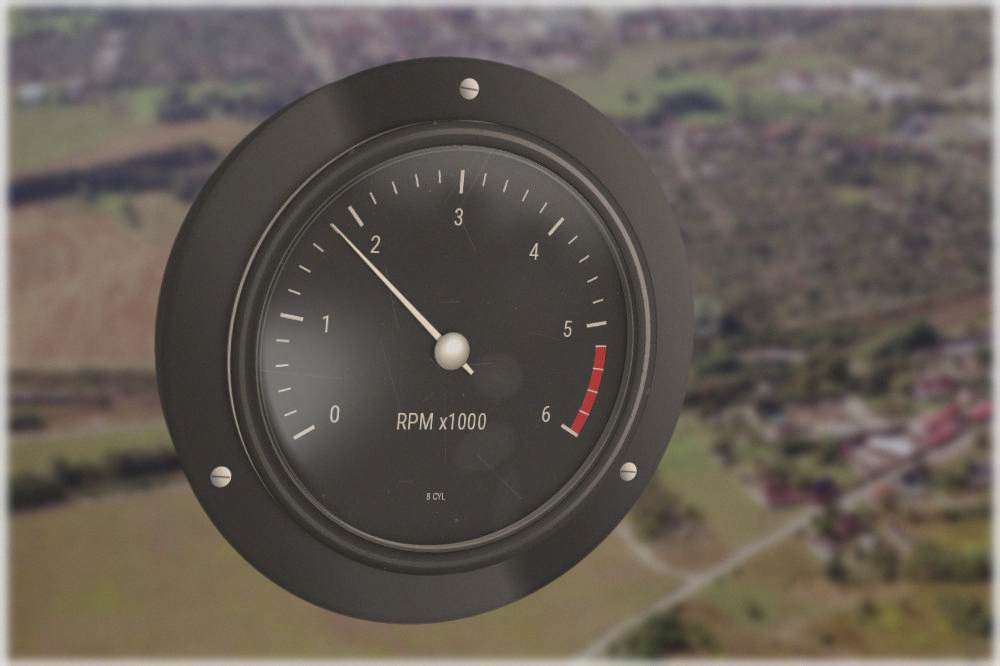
1800 (rpm)
